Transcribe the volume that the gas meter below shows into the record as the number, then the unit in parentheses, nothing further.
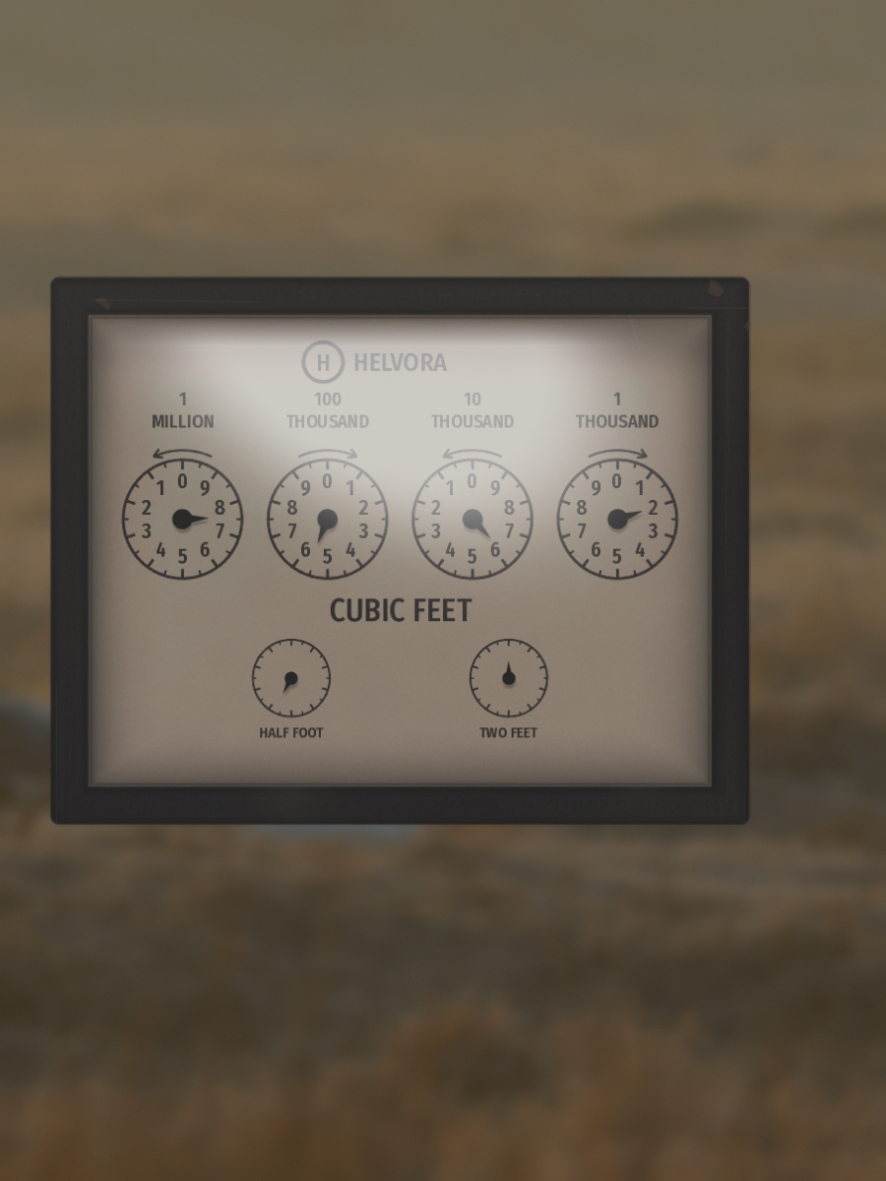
756200 (ft³)
